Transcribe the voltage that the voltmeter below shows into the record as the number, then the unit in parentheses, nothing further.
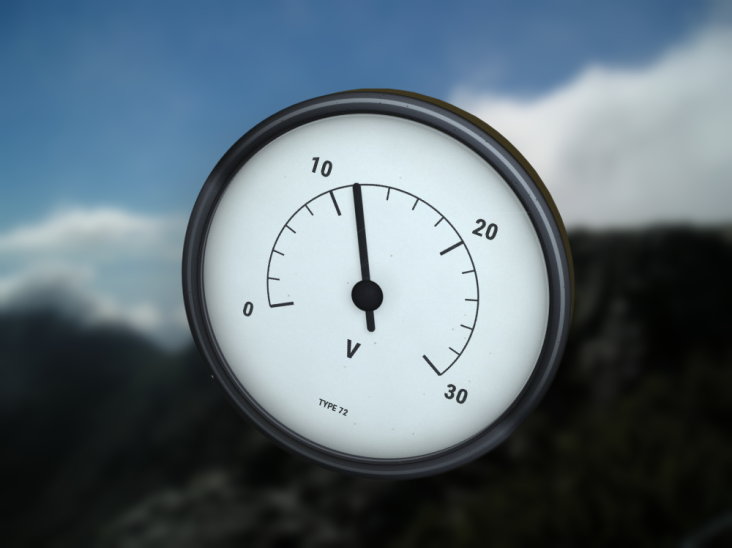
12 (V)
